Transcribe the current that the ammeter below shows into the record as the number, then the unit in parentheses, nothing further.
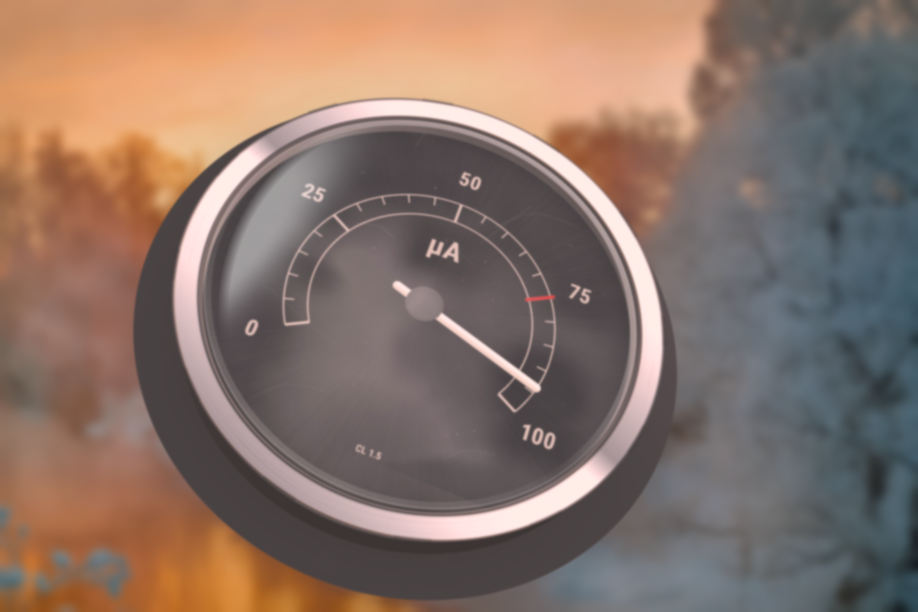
95 (µA)
